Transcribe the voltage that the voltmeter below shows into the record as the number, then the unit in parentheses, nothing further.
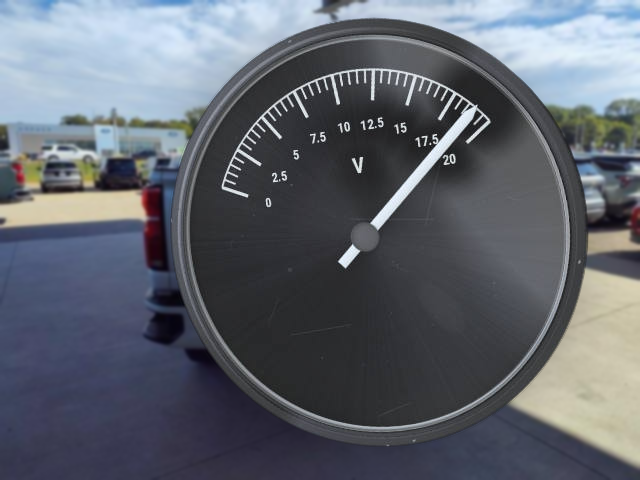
19 (V)
